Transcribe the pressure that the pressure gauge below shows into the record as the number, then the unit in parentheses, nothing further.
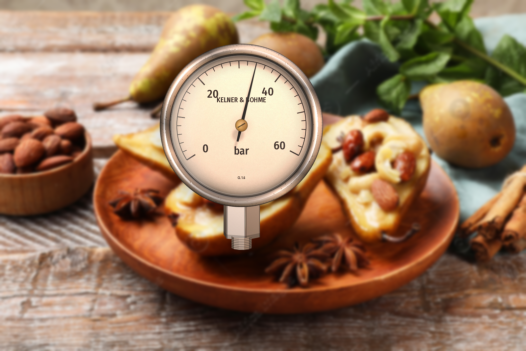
34 (bar)
